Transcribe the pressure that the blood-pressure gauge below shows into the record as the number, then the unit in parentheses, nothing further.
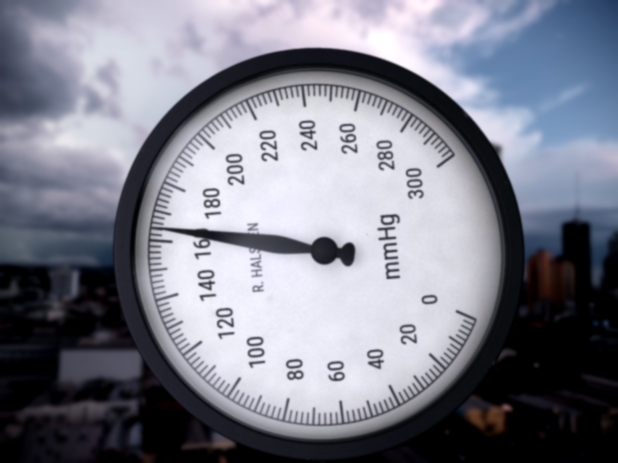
164 (mmHg)
